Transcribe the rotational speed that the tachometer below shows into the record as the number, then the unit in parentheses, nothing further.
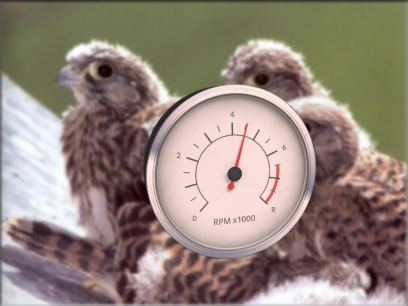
4500 (rpm)
